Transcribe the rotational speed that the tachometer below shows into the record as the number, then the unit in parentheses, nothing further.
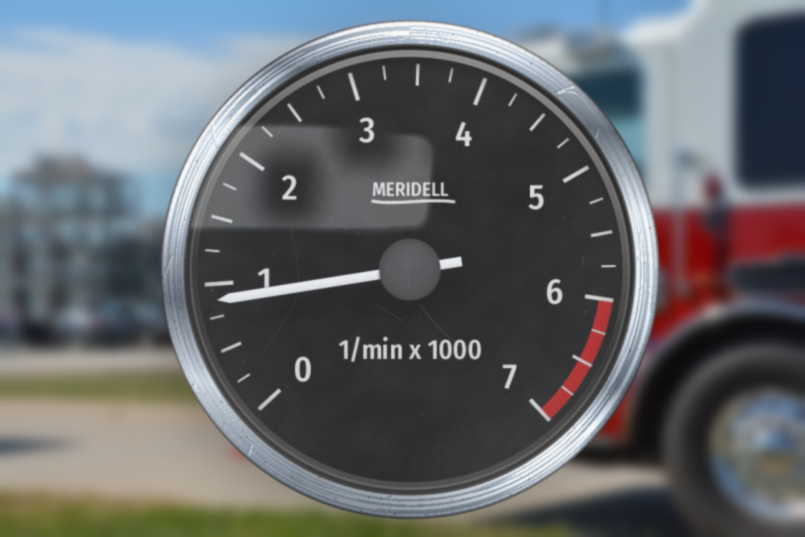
875 (rpm)
